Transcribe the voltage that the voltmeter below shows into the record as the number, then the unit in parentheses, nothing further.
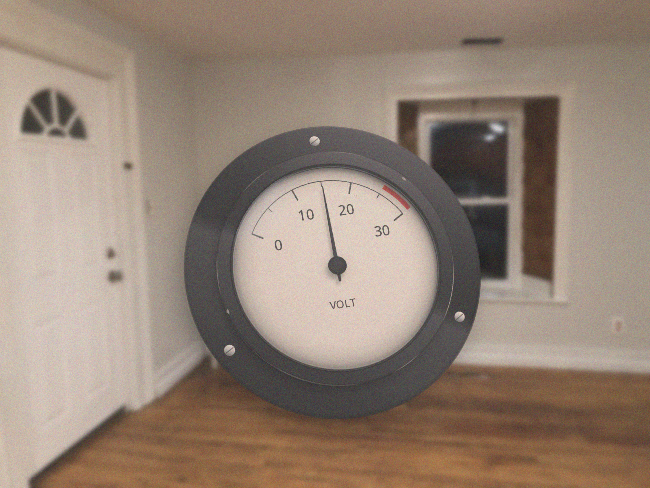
15 (V)
